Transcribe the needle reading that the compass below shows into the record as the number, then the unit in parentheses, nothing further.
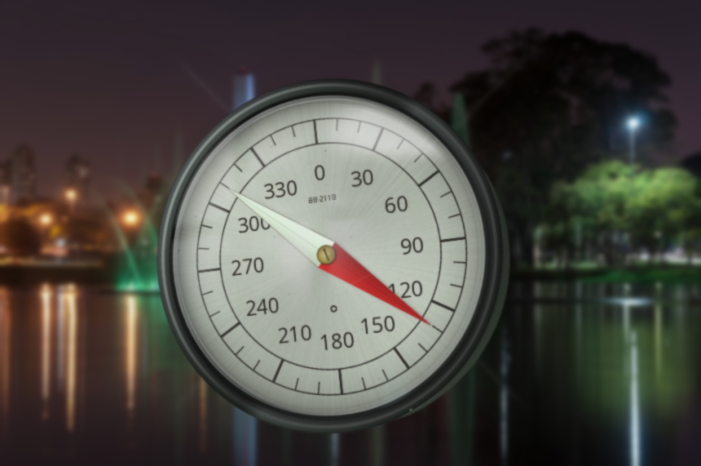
130 (°)
